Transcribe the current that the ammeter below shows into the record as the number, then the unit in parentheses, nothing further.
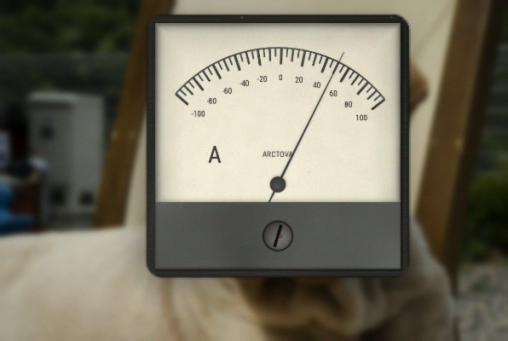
50 (A)
